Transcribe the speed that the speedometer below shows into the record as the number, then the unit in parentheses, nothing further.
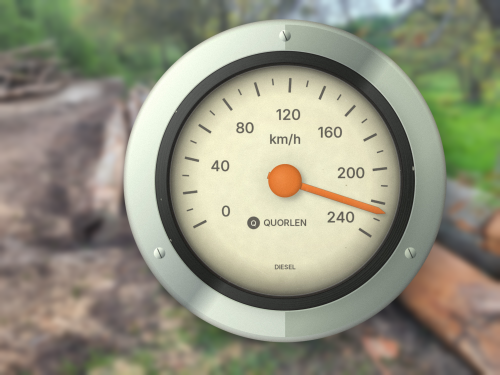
225 (km/h)
